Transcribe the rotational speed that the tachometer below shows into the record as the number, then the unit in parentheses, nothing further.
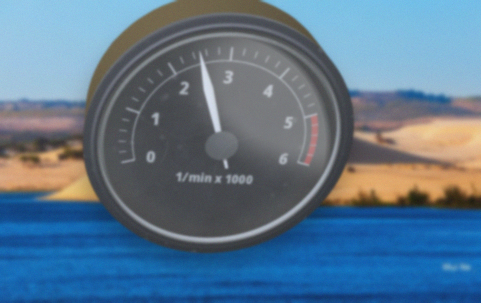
2500 (rpm)
